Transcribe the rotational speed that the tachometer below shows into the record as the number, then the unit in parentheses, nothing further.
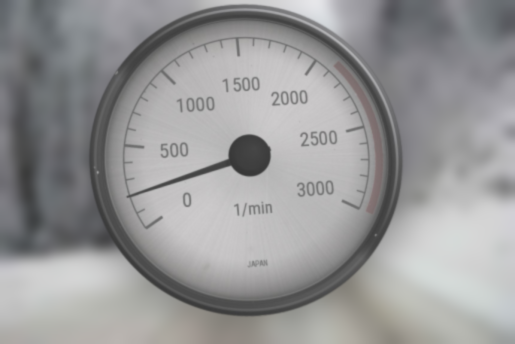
200 (rpm)
